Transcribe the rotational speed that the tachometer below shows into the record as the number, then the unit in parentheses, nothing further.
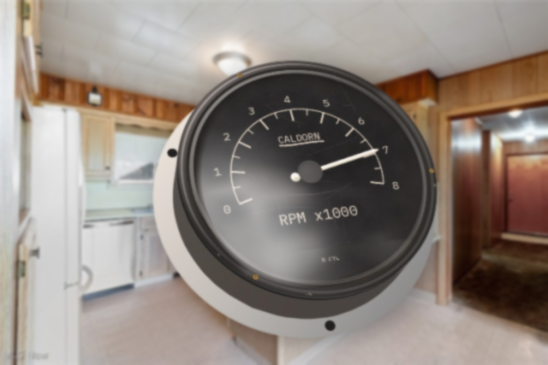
7000 (rpm)
